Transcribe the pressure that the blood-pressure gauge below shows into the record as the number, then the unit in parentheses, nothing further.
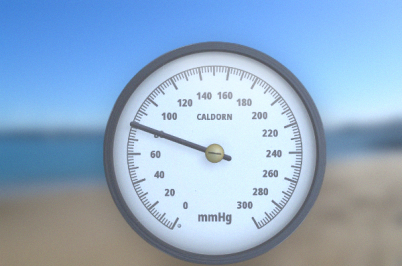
80 (mmHg)
